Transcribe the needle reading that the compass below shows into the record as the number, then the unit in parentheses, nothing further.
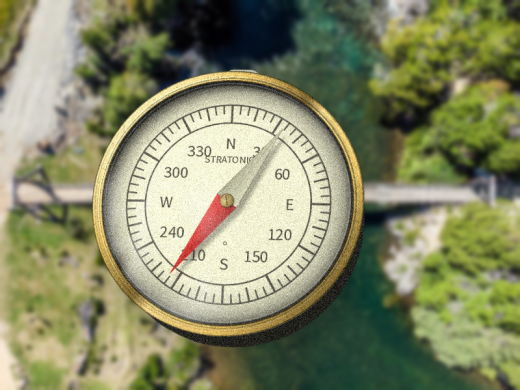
215 (°)
